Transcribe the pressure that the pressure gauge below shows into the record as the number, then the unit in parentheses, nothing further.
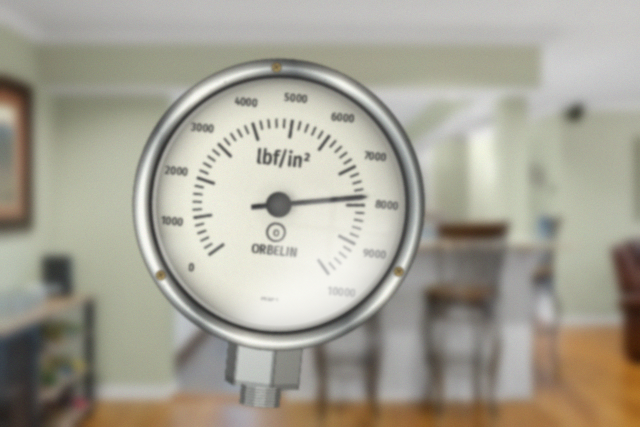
7800 (psi)
